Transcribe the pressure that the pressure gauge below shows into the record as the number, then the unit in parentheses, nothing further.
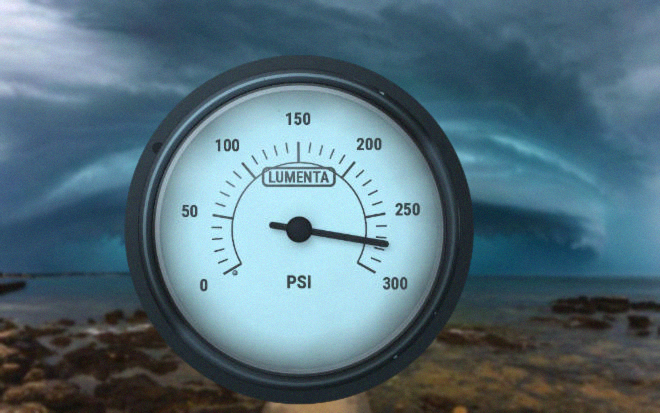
275 (psi)
